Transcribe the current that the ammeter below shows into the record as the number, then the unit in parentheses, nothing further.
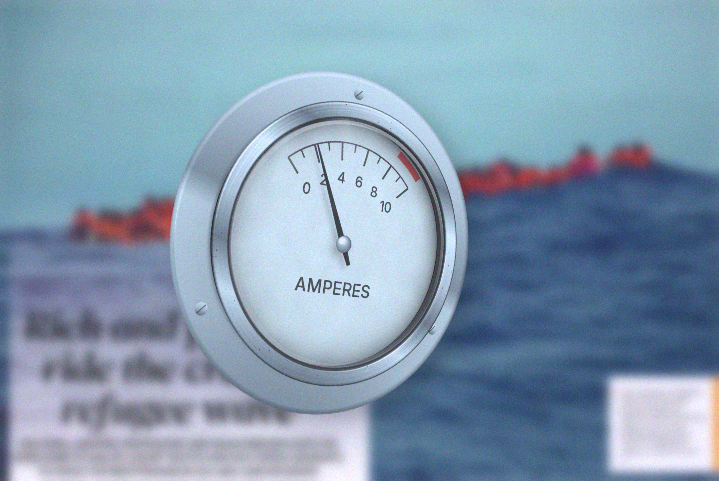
2 (A)
